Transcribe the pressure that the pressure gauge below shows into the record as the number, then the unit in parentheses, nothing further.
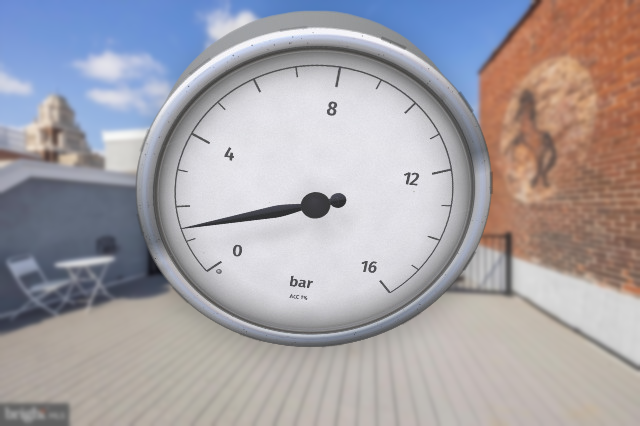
1.5 (bar)
